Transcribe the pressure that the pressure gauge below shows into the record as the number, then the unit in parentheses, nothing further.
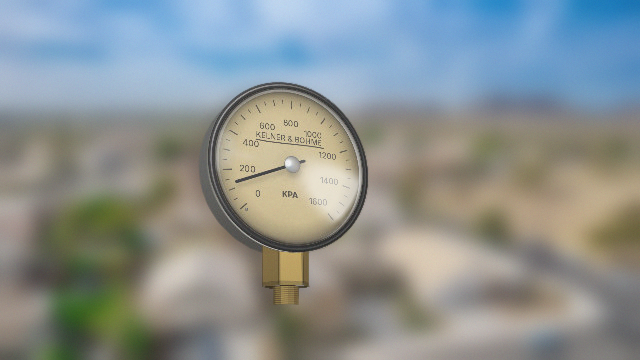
125 (kPa)
